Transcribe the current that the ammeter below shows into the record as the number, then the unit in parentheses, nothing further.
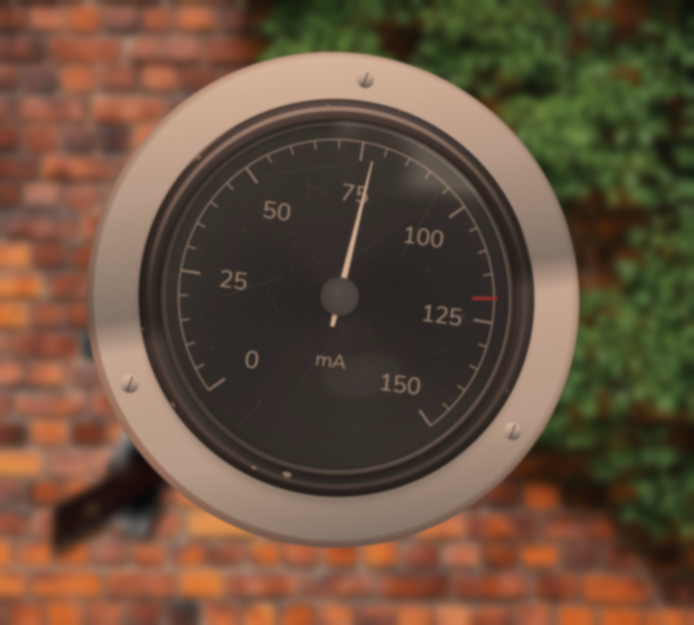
77.5 (mA)
